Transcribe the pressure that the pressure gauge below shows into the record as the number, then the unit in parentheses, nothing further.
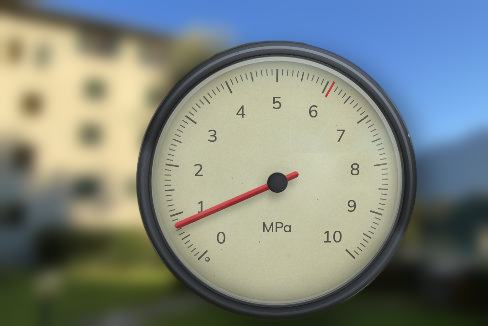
0.8 (MPa)
